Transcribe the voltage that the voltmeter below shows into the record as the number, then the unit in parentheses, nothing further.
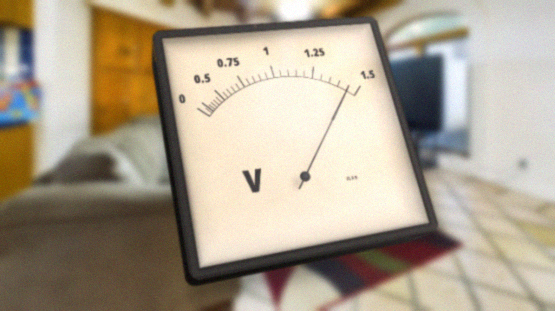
1.45 (V)
